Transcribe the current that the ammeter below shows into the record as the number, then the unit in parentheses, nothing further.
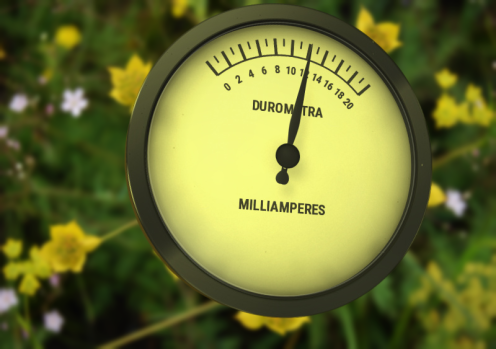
12 (mA)
